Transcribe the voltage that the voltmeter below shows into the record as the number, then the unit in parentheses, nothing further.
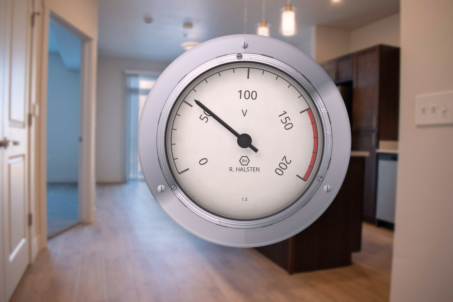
55 (V)
